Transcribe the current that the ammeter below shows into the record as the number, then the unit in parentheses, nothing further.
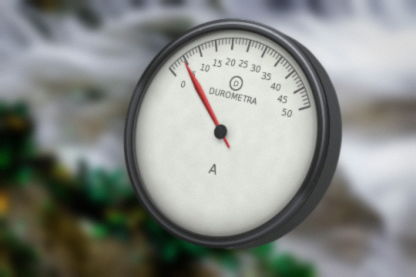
5 (A)
